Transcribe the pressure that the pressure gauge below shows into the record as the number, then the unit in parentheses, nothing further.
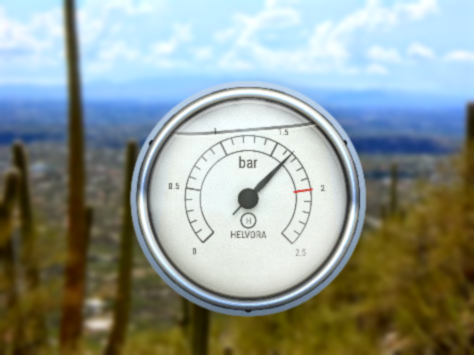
1.65 (bar)
